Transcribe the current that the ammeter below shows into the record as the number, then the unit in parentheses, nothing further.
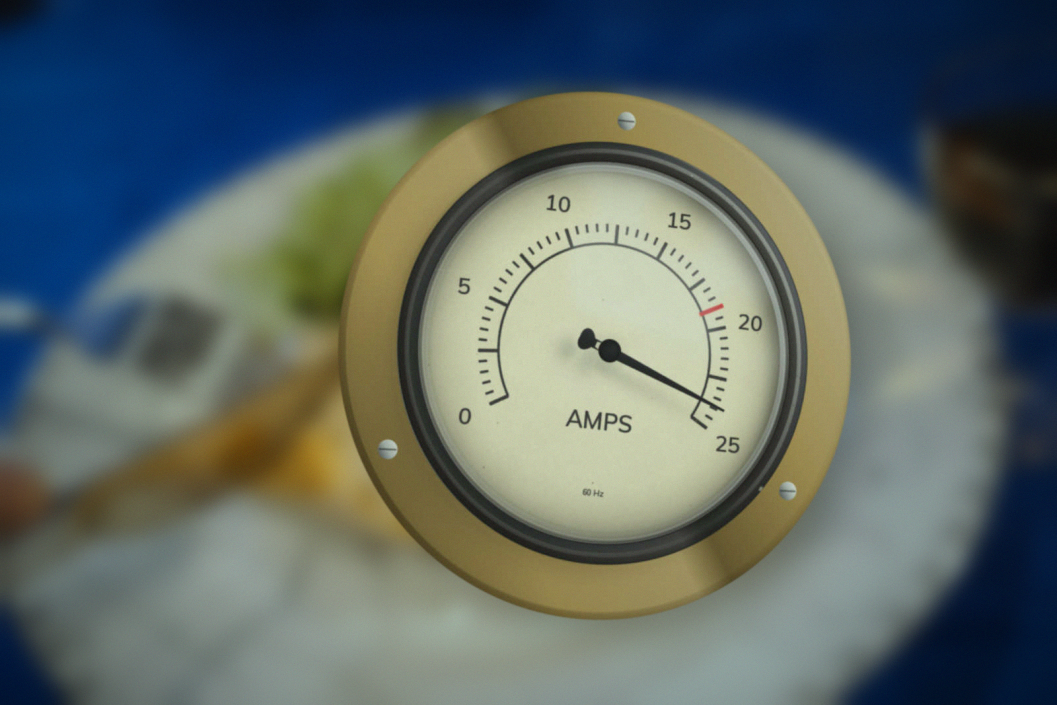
24 (A)
